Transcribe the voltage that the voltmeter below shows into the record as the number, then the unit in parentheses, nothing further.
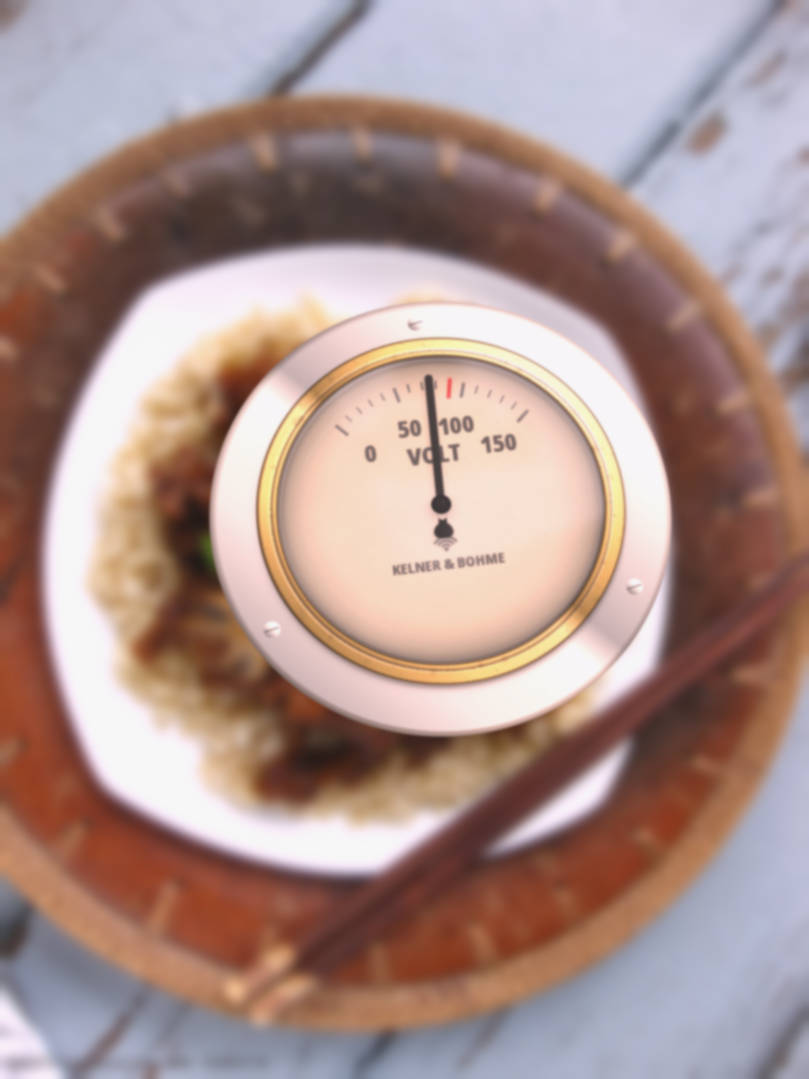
75 (V)
